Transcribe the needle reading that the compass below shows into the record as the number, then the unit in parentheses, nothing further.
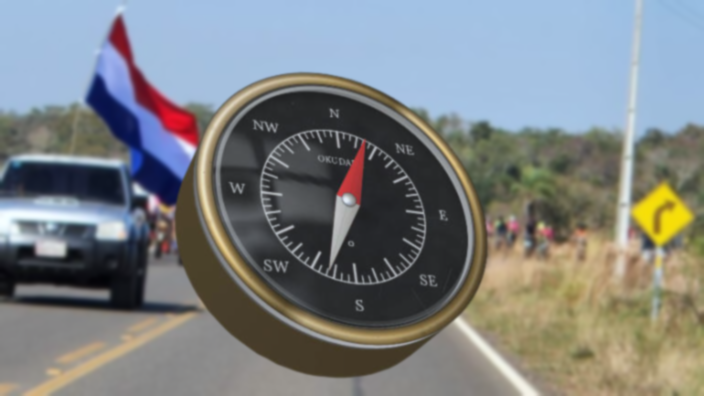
20 (°)
